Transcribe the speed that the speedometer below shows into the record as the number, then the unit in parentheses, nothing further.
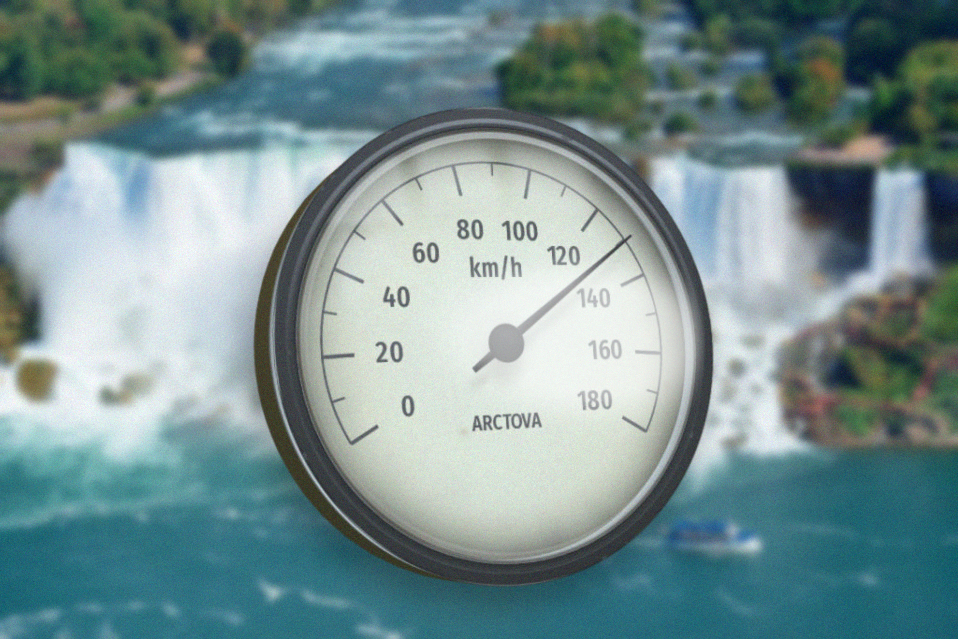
130 (km/h)
